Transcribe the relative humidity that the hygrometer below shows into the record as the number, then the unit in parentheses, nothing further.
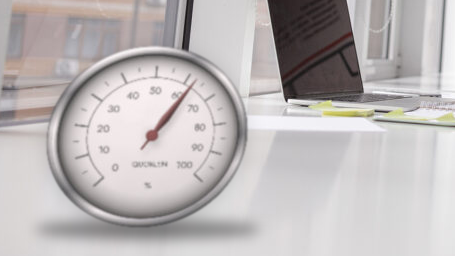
62.5 (%)
